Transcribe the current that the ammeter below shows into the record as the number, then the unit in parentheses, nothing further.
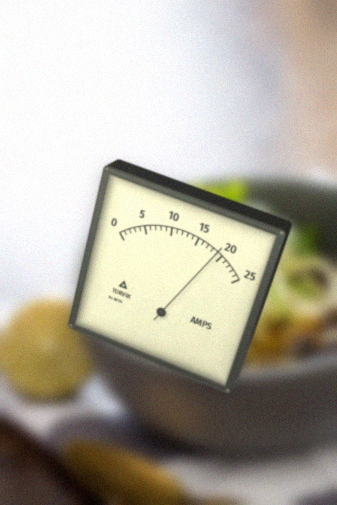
19 (A)
